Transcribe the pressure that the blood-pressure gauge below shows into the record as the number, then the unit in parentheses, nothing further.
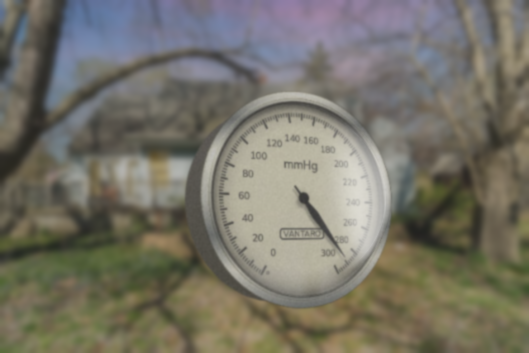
290 (mmHg)
